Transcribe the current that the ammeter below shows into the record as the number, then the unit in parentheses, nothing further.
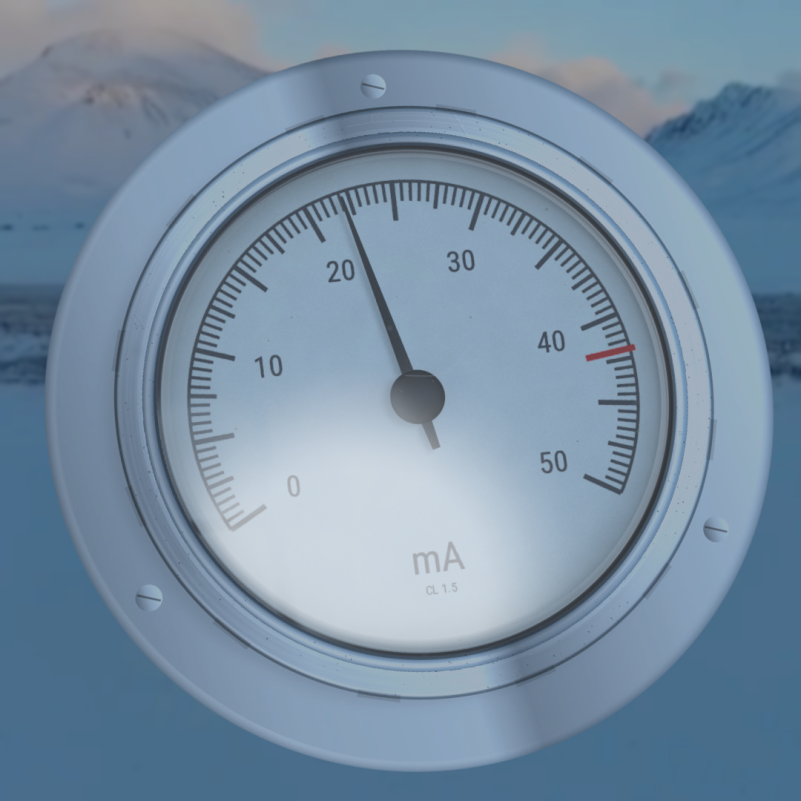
22 (mA)
